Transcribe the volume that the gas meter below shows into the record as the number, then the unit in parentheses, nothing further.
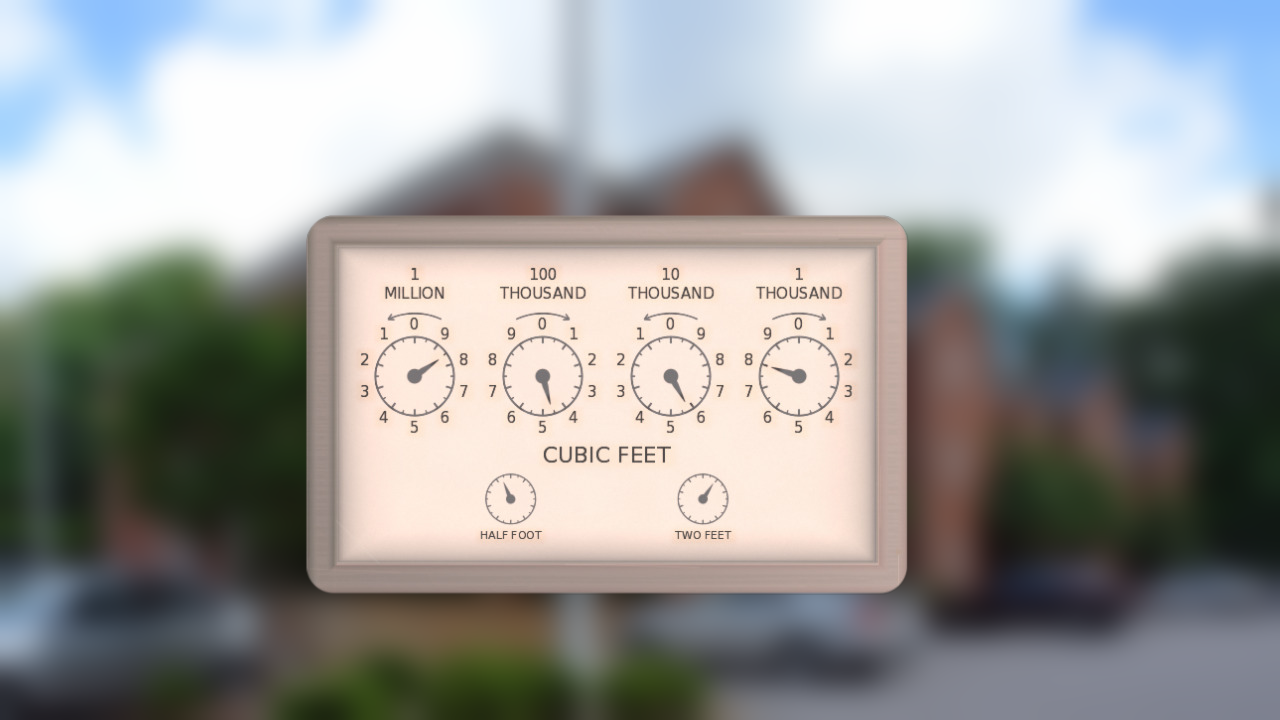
845800 (ft³)
